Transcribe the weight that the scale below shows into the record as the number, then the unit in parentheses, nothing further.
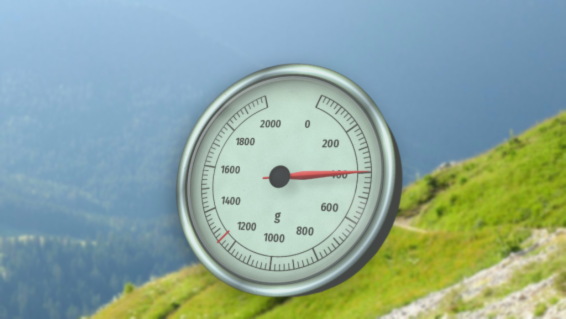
400 (g)
